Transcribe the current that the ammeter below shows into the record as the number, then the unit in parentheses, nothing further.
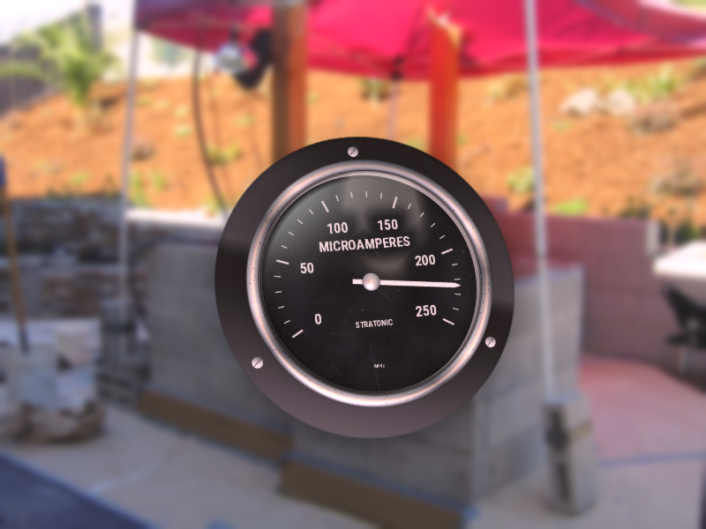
225 (µA)
